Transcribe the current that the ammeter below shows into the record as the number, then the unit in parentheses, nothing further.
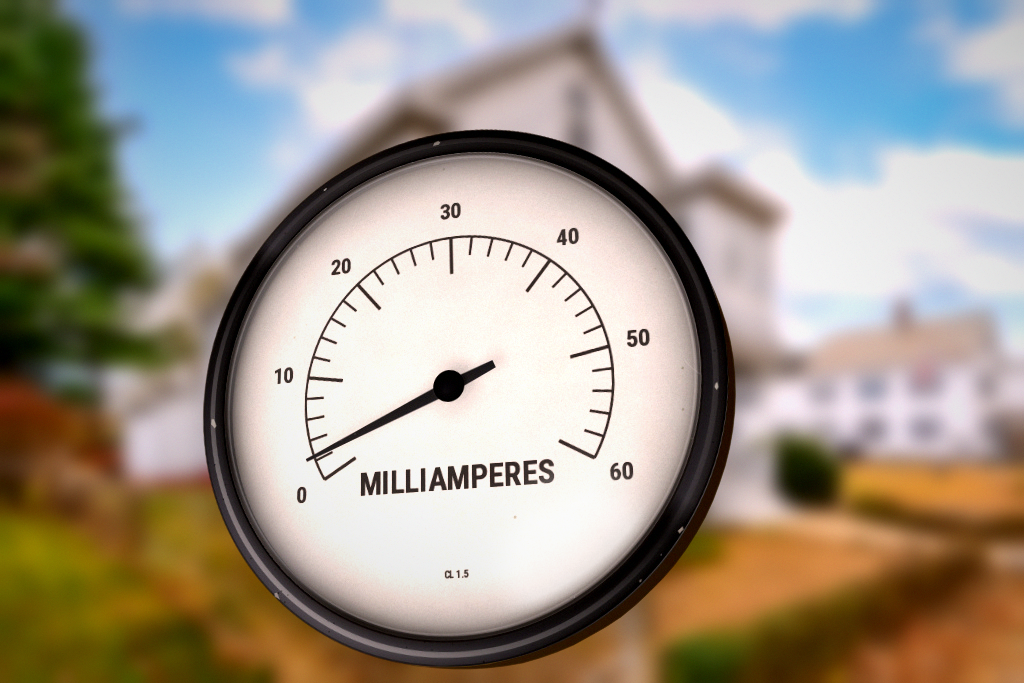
2 (mA)
